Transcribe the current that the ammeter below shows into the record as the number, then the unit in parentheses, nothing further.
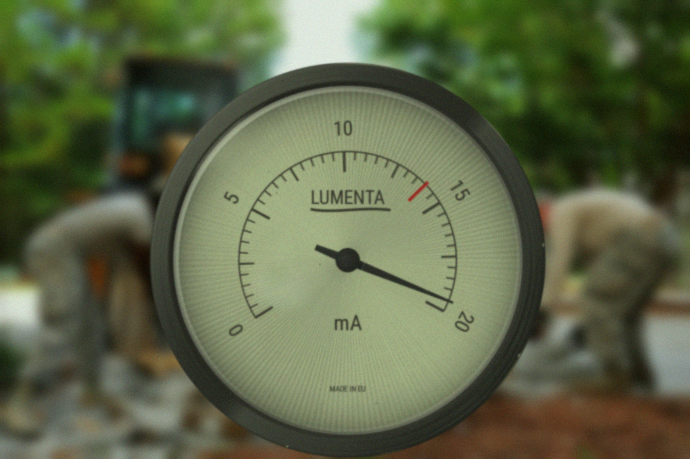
19.5 (mA)
